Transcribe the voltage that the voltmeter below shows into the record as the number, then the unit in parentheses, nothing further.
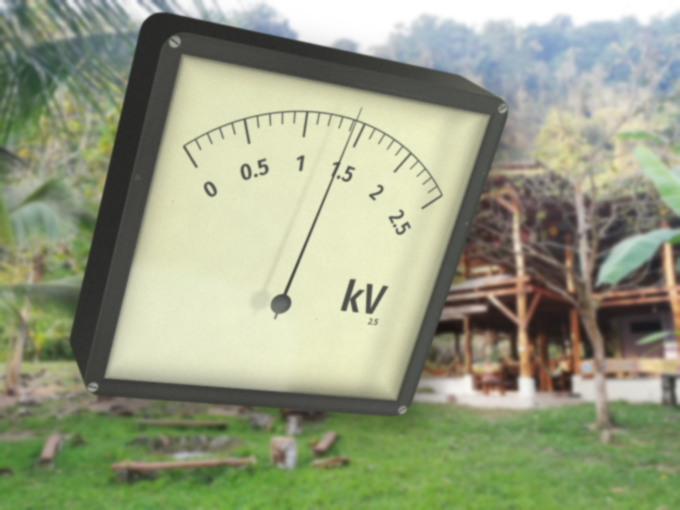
1.4 (kV)
